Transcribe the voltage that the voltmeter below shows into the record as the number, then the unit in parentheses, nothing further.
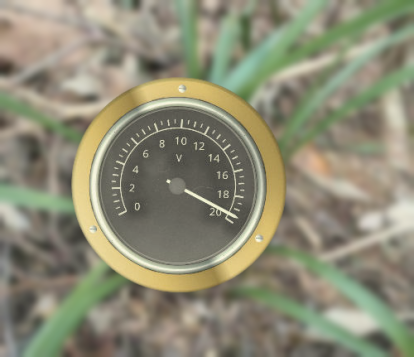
19.5 (V)
